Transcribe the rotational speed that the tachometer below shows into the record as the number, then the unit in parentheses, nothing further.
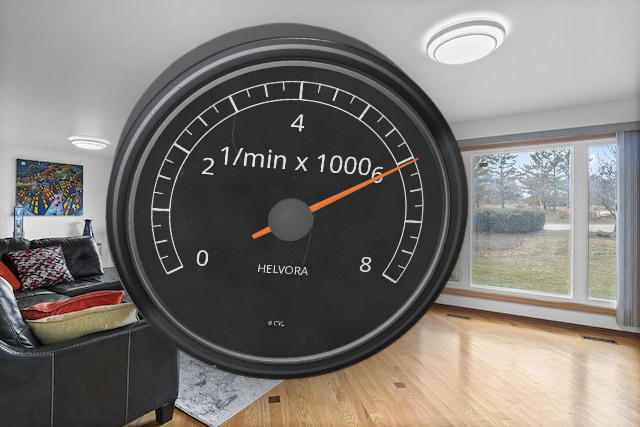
6000 (rpm)
